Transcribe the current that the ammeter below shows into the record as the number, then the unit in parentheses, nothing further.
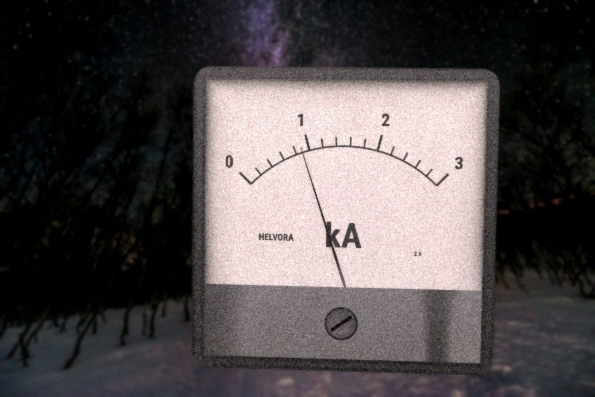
0.9 (kA)
